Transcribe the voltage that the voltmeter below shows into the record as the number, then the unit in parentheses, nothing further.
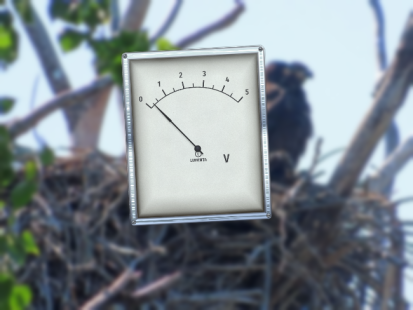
0.25 (V)
